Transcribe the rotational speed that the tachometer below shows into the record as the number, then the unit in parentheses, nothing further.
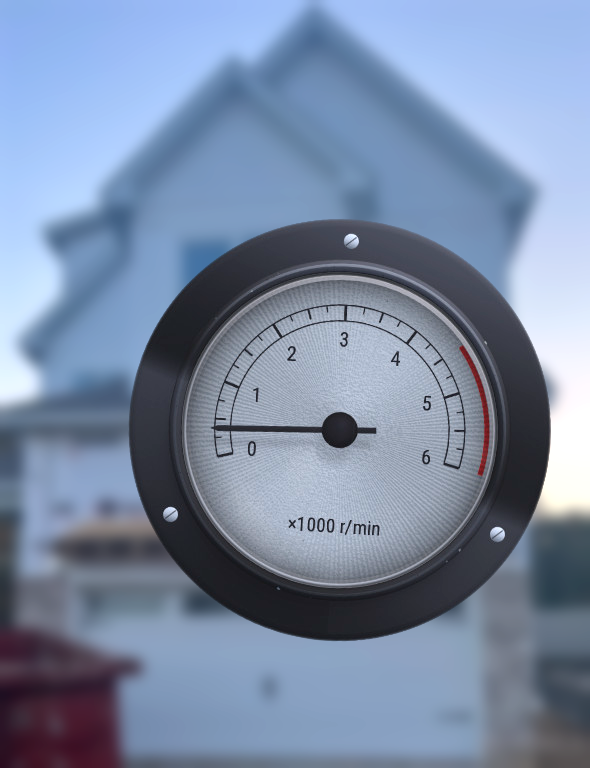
375 (rpm)
